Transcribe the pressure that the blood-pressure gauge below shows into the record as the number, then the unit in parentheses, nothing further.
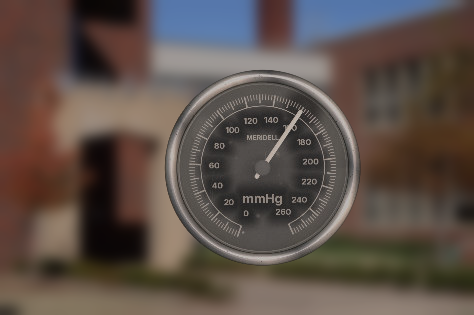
160 (mmHg)
